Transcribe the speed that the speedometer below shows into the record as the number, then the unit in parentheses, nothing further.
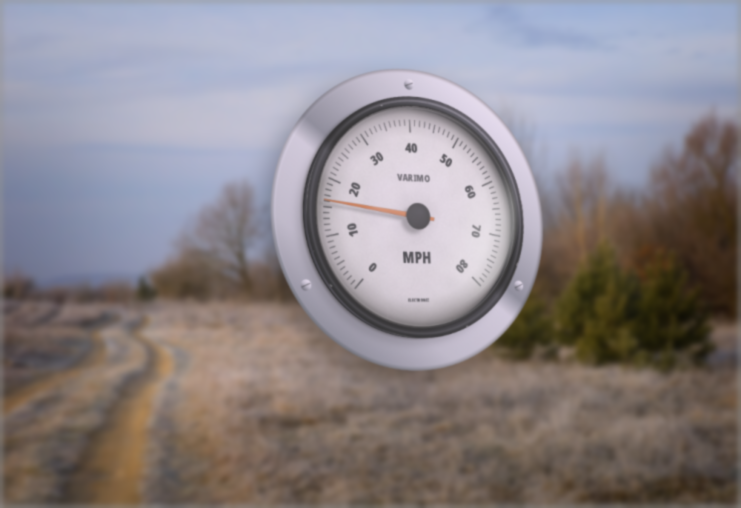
16 (mph)
